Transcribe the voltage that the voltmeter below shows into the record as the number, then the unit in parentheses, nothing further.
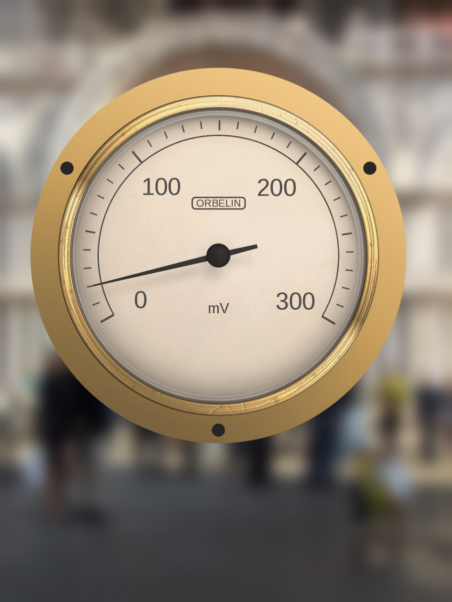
20 (mV)
